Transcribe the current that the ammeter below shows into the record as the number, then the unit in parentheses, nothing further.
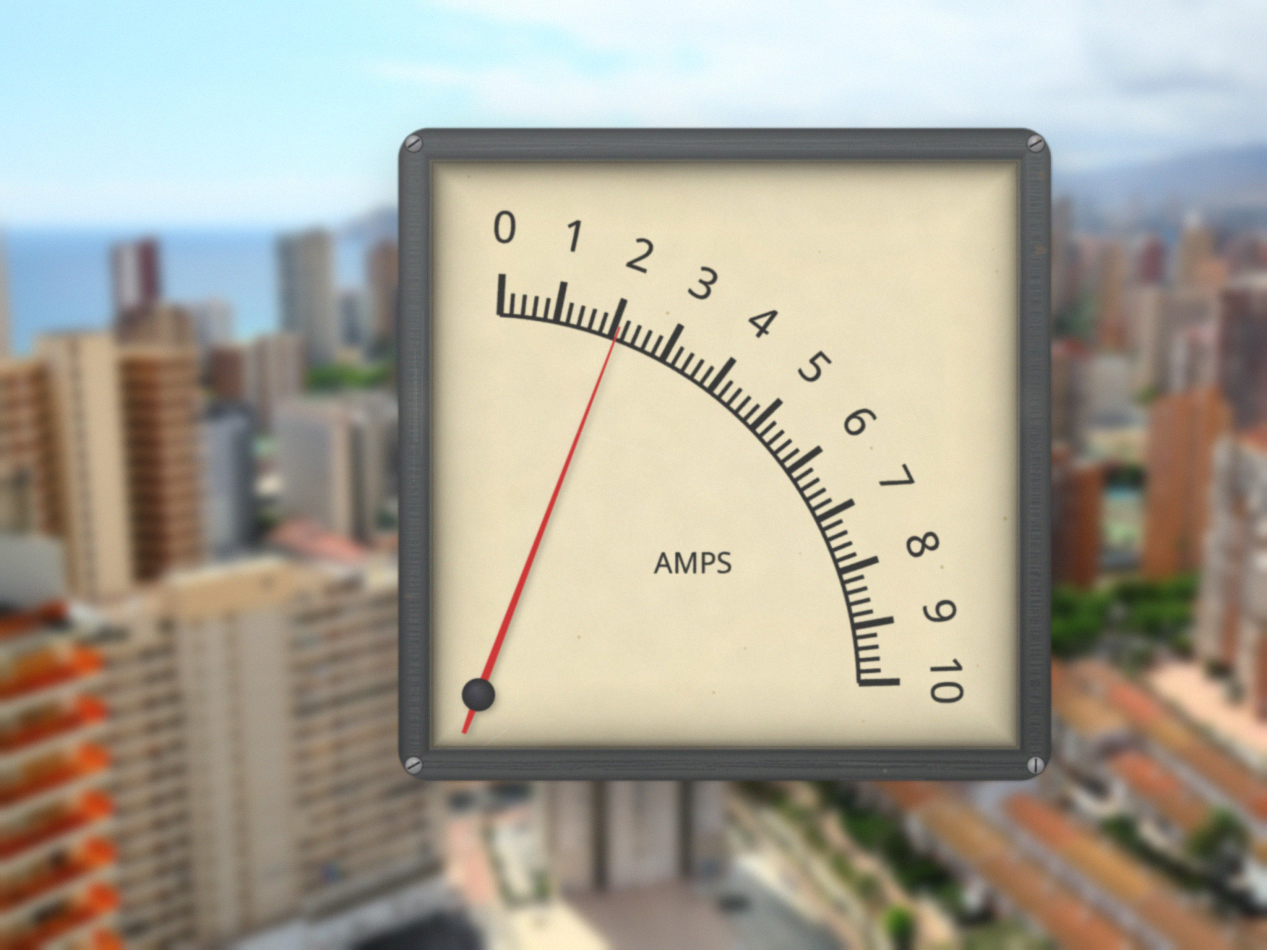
2.1 (A)
